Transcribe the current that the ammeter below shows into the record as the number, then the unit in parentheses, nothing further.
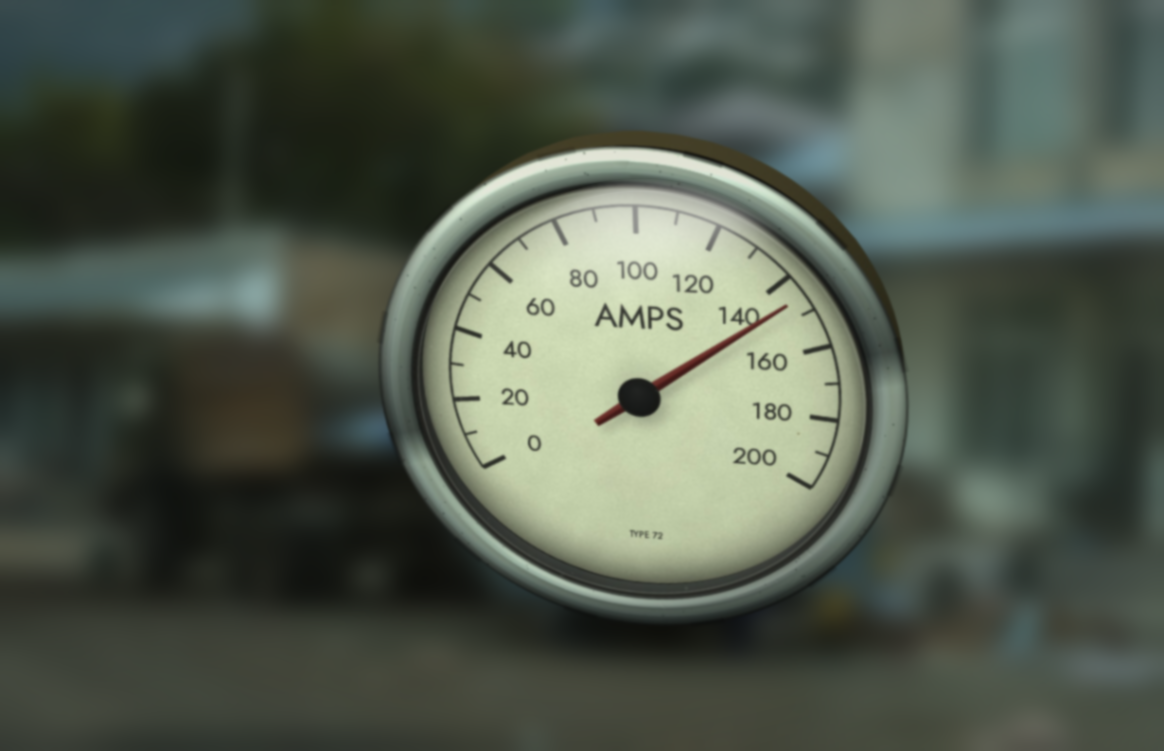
145 (A)
